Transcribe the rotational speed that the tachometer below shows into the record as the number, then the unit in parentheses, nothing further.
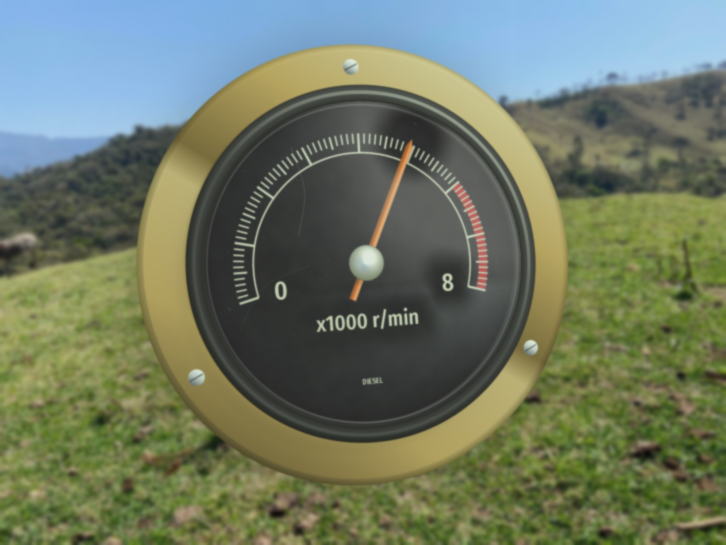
4900 (rpm)
